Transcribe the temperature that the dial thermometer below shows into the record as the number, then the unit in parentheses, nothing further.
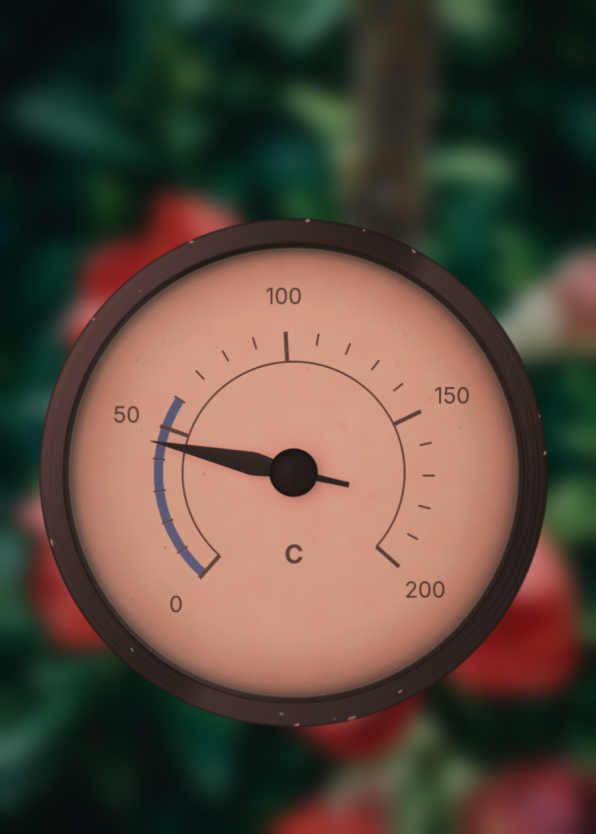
45 (°C)
